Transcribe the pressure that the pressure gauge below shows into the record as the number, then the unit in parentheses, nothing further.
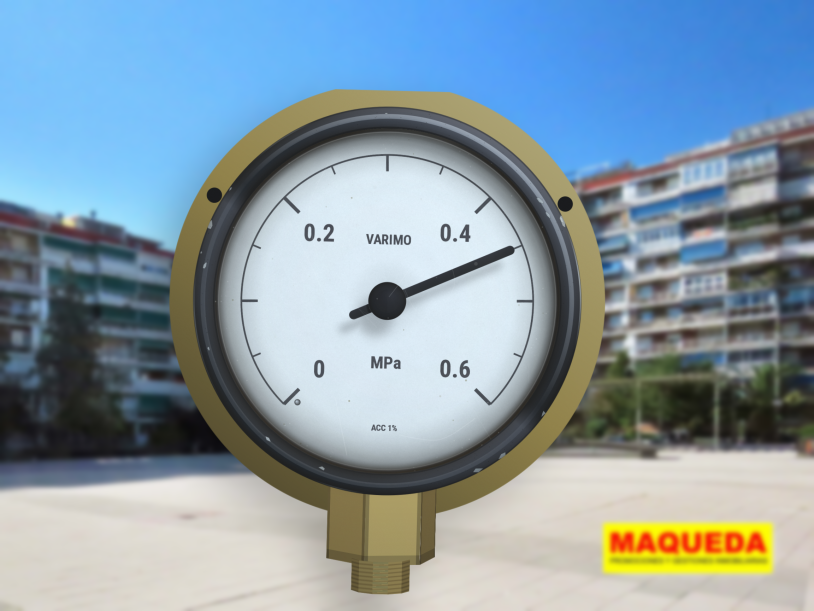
0.45 (MPa)
